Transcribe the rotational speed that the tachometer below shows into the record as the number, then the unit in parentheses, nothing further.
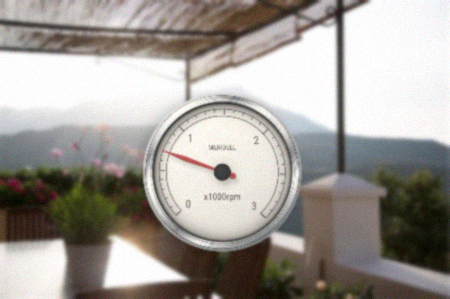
700 (rpm)
